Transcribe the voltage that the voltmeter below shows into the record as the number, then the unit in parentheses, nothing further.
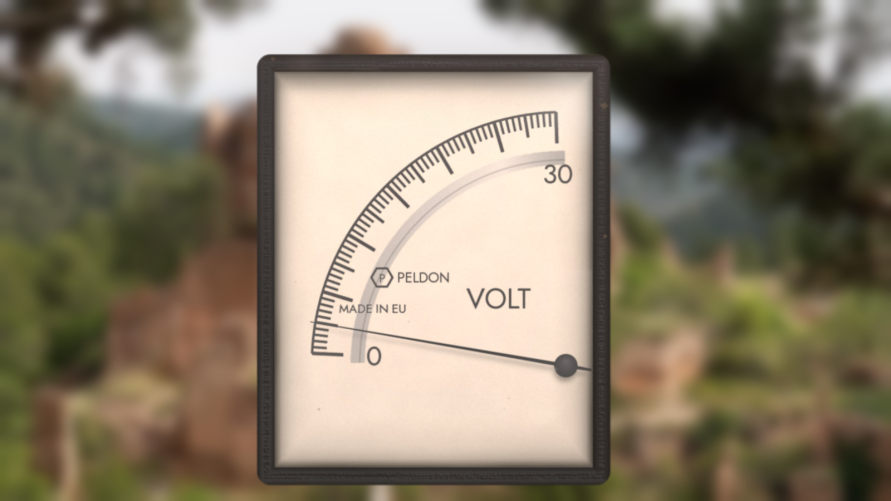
2.5 (V)
